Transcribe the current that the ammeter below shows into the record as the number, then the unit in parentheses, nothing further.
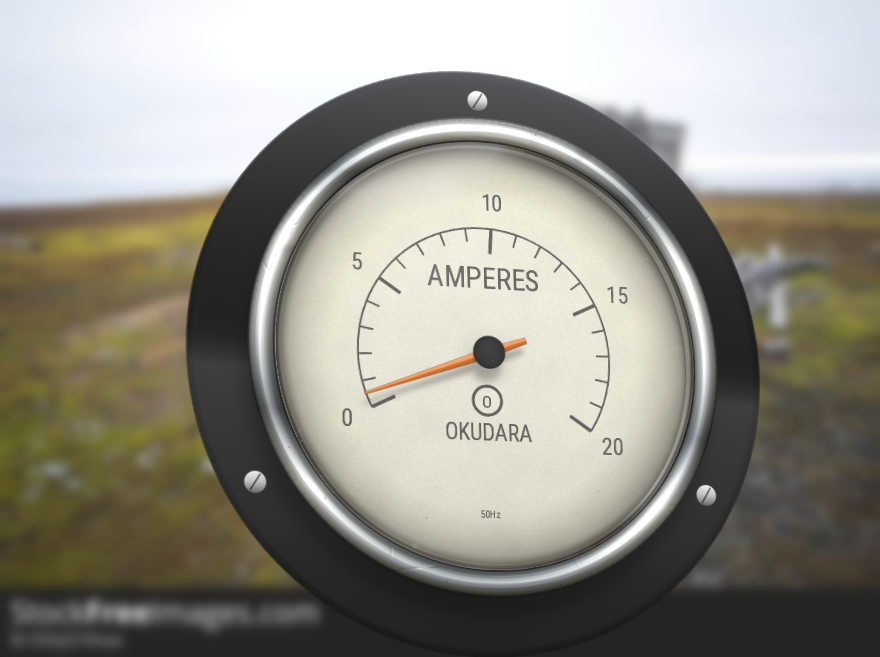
0.5 (A)
